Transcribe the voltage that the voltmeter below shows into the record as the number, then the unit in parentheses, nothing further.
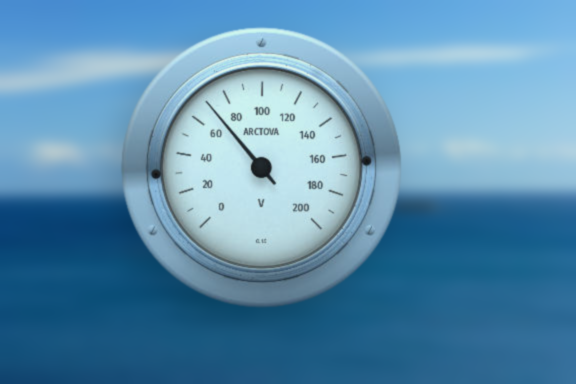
70 (V)
